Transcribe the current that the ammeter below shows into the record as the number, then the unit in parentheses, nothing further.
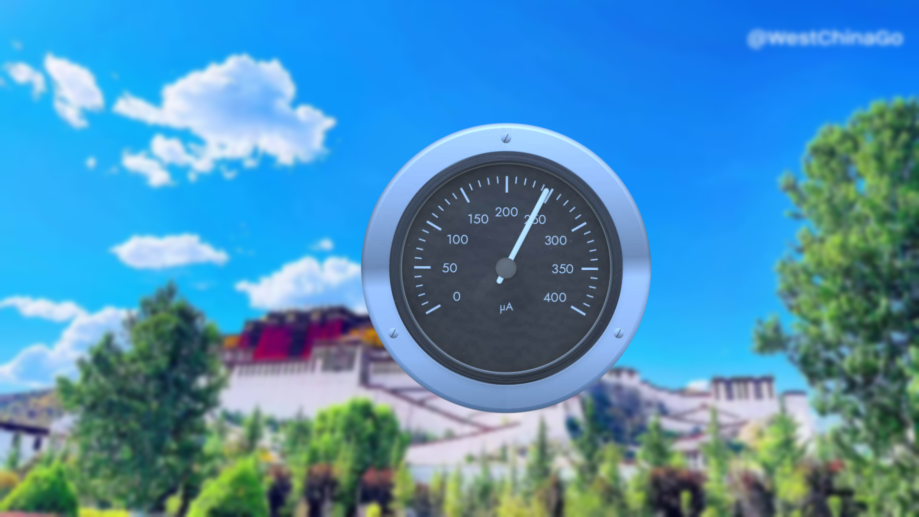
245 (µA)
